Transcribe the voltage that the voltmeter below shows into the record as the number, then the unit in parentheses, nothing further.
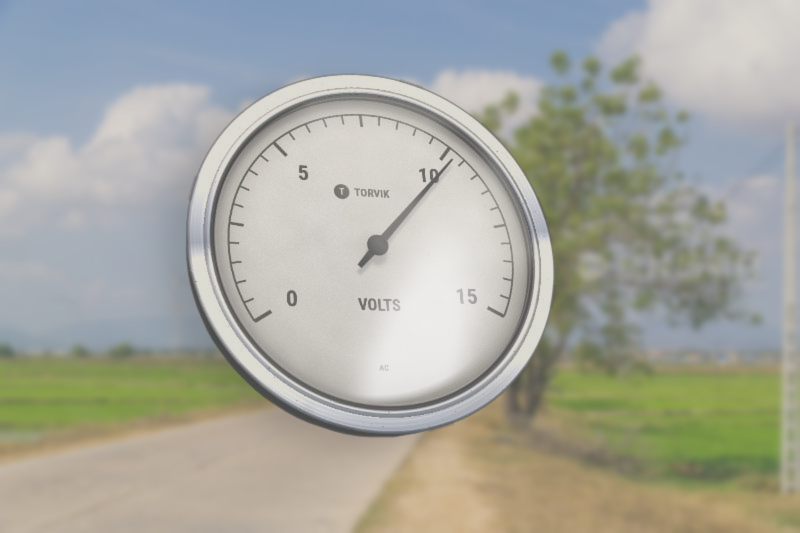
10.25 (V)
